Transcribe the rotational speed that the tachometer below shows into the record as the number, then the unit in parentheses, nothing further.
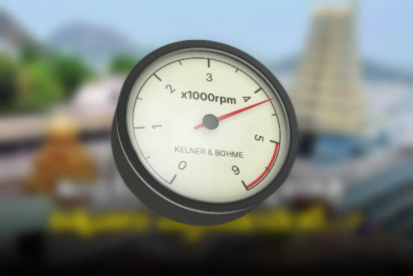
4250 (rpm)
